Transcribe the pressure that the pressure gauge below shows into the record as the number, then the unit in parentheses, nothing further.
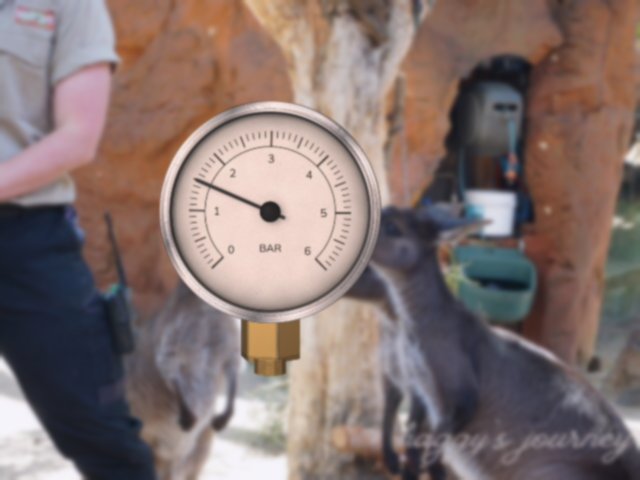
1.5 (bar)
